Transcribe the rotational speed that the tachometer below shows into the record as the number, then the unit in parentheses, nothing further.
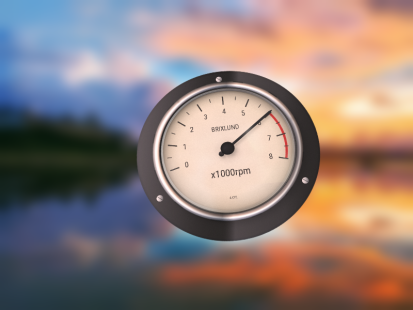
6000 (rpm)
